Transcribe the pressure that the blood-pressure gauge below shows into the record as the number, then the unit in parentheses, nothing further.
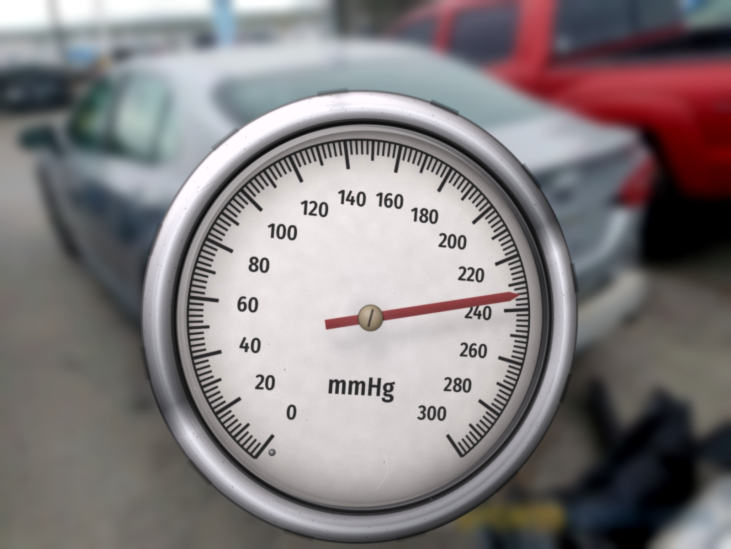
234 (mmHg)
